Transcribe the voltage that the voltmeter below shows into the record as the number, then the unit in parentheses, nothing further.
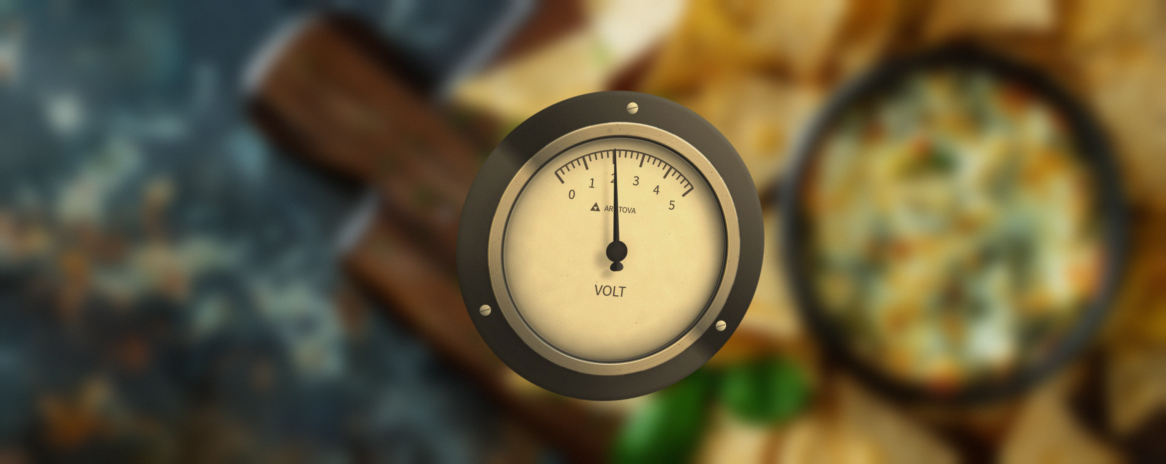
2 (V)
